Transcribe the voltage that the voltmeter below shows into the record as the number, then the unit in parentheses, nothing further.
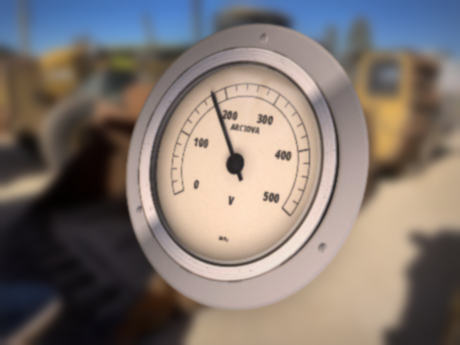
180 (V)
